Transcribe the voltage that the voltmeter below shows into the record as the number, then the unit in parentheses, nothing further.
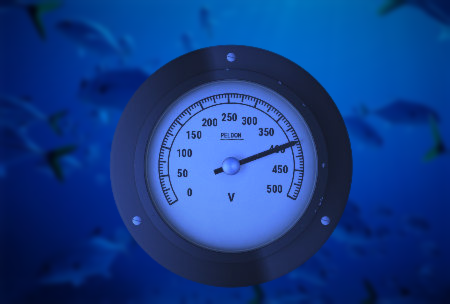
400 (V)
